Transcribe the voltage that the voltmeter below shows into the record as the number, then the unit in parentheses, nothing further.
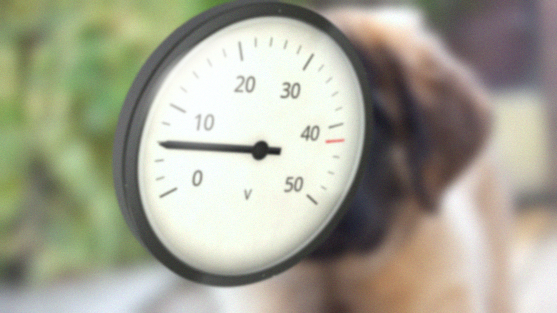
6 (V)
